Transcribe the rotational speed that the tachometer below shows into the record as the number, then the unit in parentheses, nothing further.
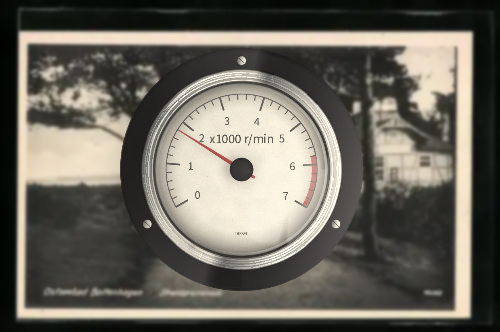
1800 (rpm)
